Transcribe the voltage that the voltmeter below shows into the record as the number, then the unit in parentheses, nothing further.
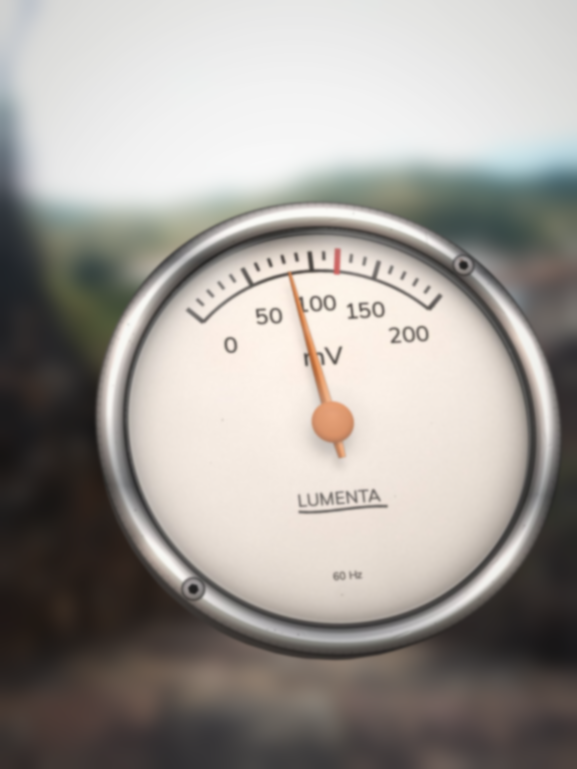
80 (mV)
